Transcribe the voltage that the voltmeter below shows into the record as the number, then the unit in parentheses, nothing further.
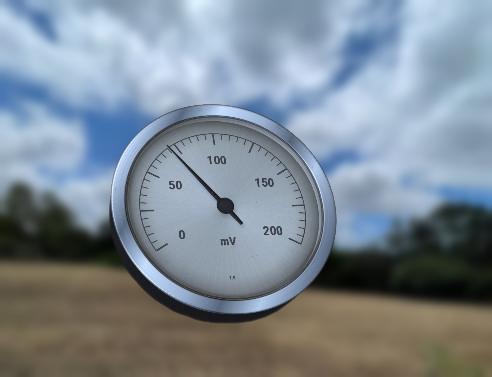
70 (mV)
